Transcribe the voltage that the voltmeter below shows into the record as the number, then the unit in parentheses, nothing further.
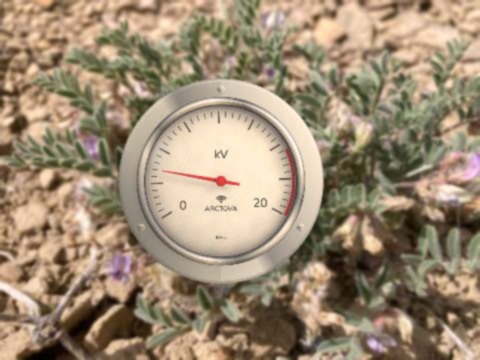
3.5 (kV)
